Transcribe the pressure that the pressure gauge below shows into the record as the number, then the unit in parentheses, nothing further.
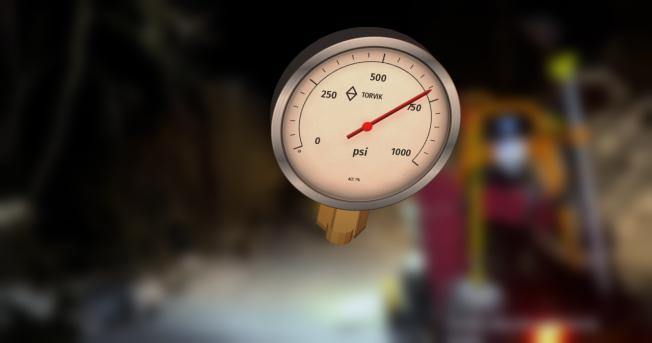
700 (psi)
